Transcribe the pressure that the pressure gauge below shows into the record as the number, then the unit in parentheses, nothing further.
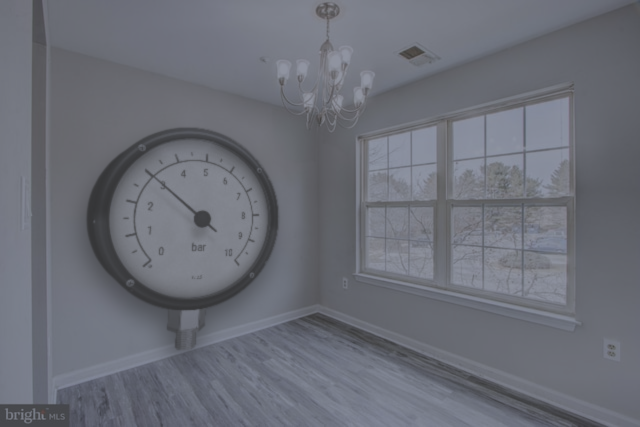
3 (bar)
